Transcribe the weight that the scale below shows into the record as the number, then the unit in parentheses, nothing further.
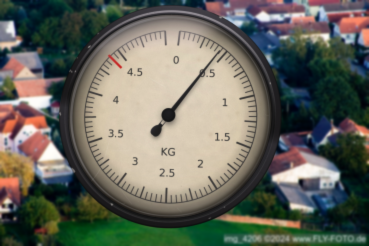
0.45 (kg)
